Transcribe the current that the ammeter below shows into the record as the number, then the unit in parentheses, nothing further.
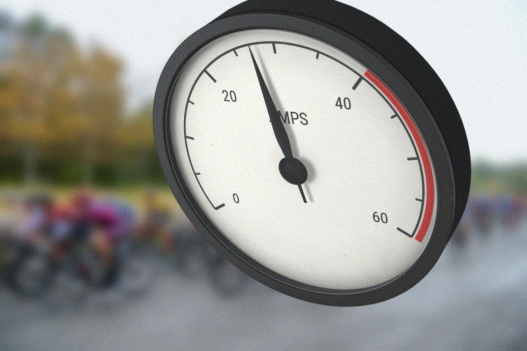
27.5 (A)
